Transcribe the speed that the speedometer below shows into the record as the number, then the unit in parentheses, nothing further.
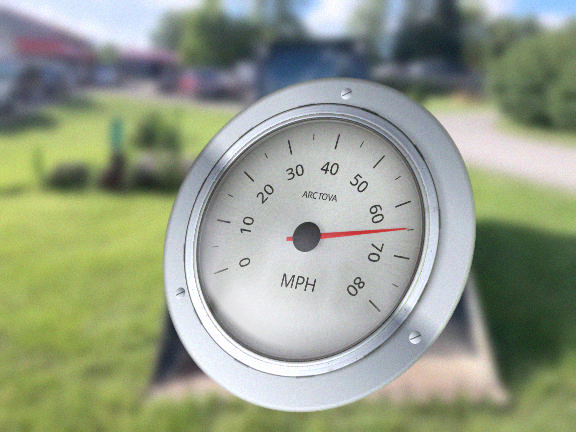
65 (mph)
